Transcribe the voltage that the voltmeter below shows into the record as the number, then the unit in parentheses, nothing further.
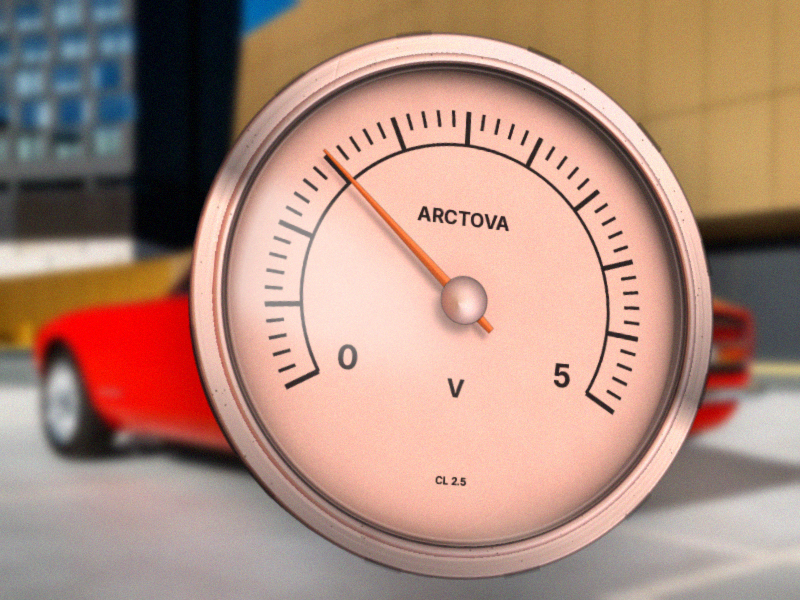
1.5 (V)
